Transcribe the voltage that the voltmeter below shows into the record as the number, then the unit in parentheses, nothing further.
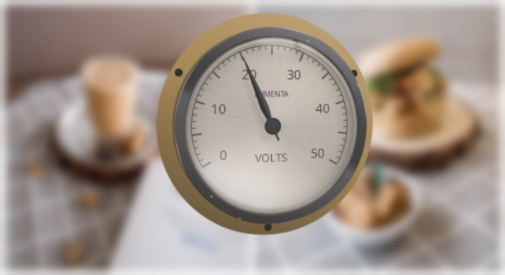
20 (V)
